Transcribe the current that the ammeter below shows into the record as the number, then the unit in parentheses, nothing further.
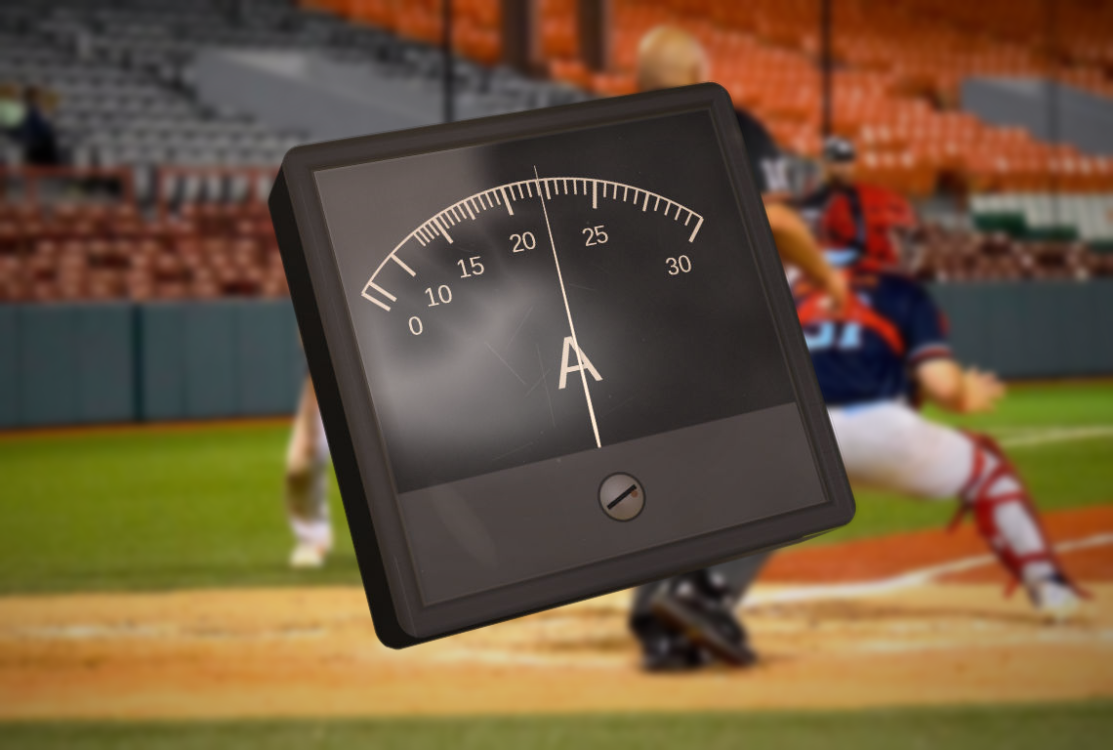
22 (A)
